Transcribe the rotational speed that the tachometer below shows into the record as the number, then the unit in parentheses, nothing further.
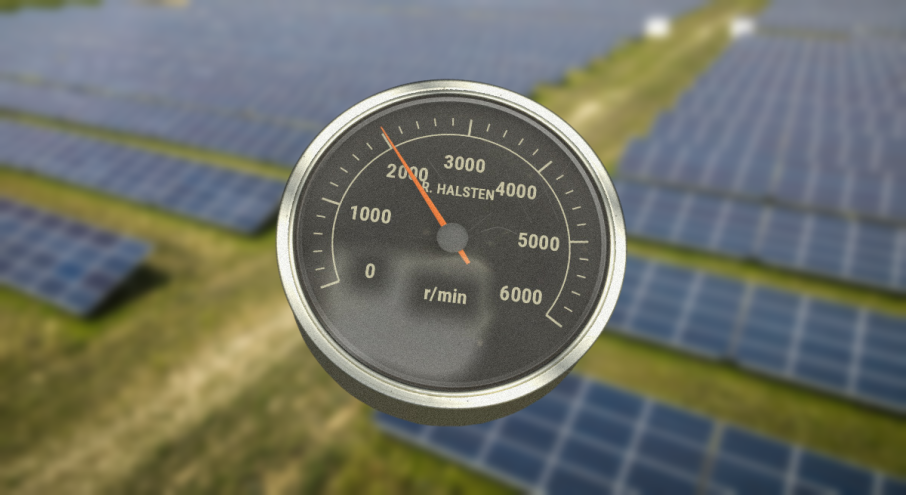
2000 (rpm)
